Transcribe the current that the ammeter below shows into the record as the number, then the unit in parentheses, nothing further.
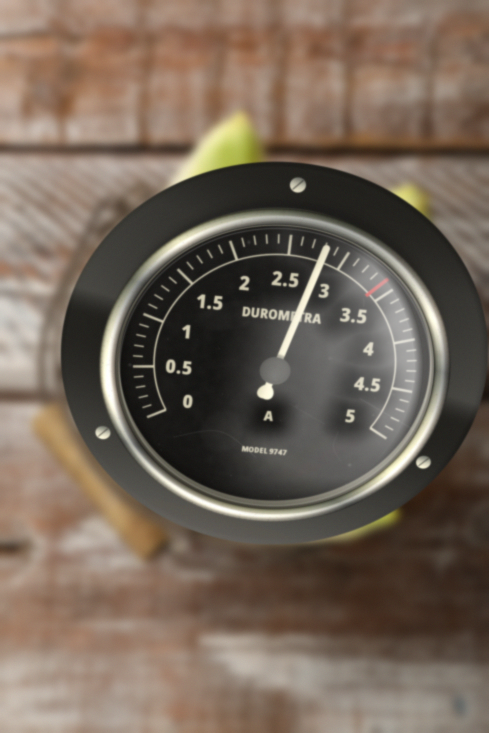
2.8 (A)
